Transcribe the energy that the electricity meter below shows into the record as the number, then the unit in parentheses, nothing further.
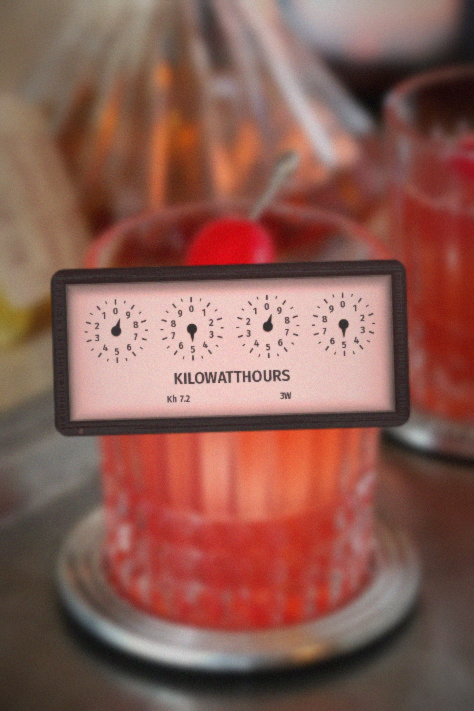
9495 (kWh)
